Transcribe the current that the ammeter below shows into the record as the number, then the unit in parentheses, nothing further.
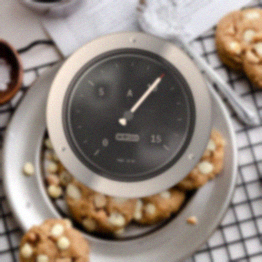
10 (A)
